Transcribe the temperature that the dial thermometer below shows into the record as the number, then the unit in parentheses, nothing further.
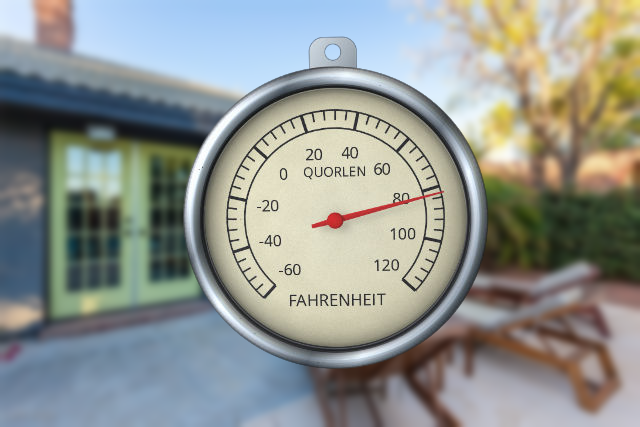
82 (°F)
